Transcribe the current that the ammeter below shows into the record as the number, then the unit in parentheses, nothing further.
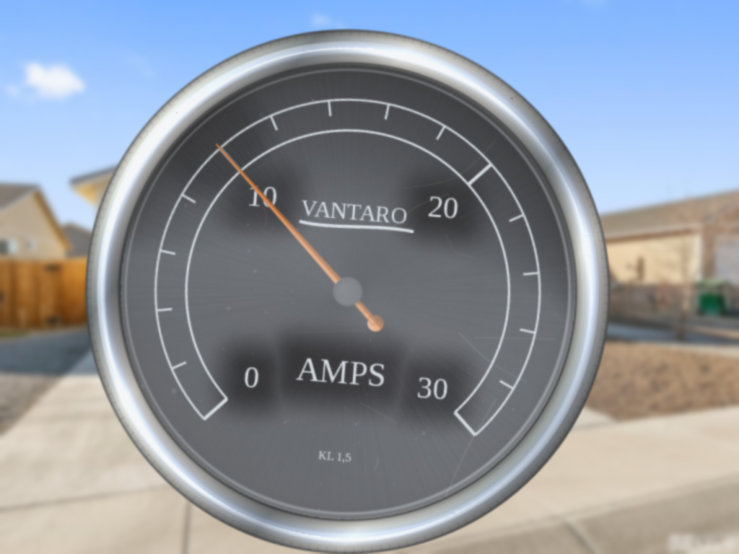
10 (A)
